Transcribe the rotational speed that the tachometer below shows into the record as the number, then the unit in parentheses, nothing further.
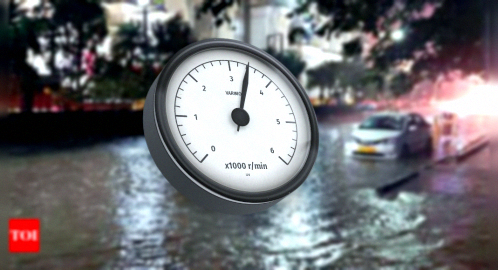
3400 (rpm)
